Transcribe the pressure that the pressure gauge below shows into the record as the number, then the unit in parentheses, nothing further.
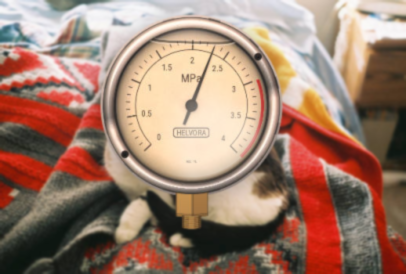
2.3 (MPa)
